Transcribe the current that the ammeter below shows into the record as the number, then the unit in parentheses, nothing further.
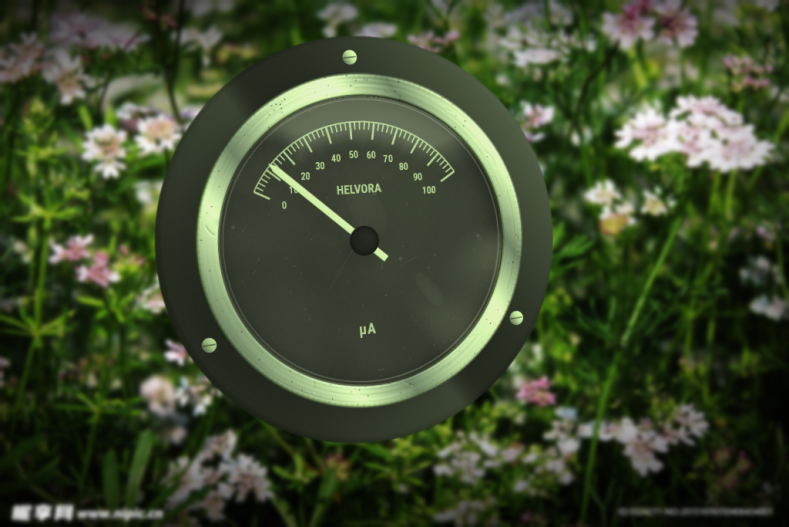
12 (µA)
